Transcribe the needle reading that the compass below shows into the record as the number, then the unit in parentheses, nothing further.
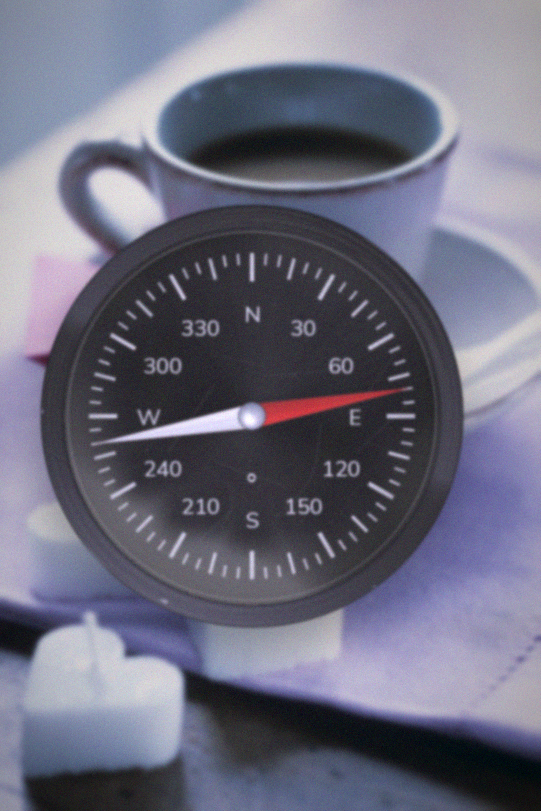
80 (°)
